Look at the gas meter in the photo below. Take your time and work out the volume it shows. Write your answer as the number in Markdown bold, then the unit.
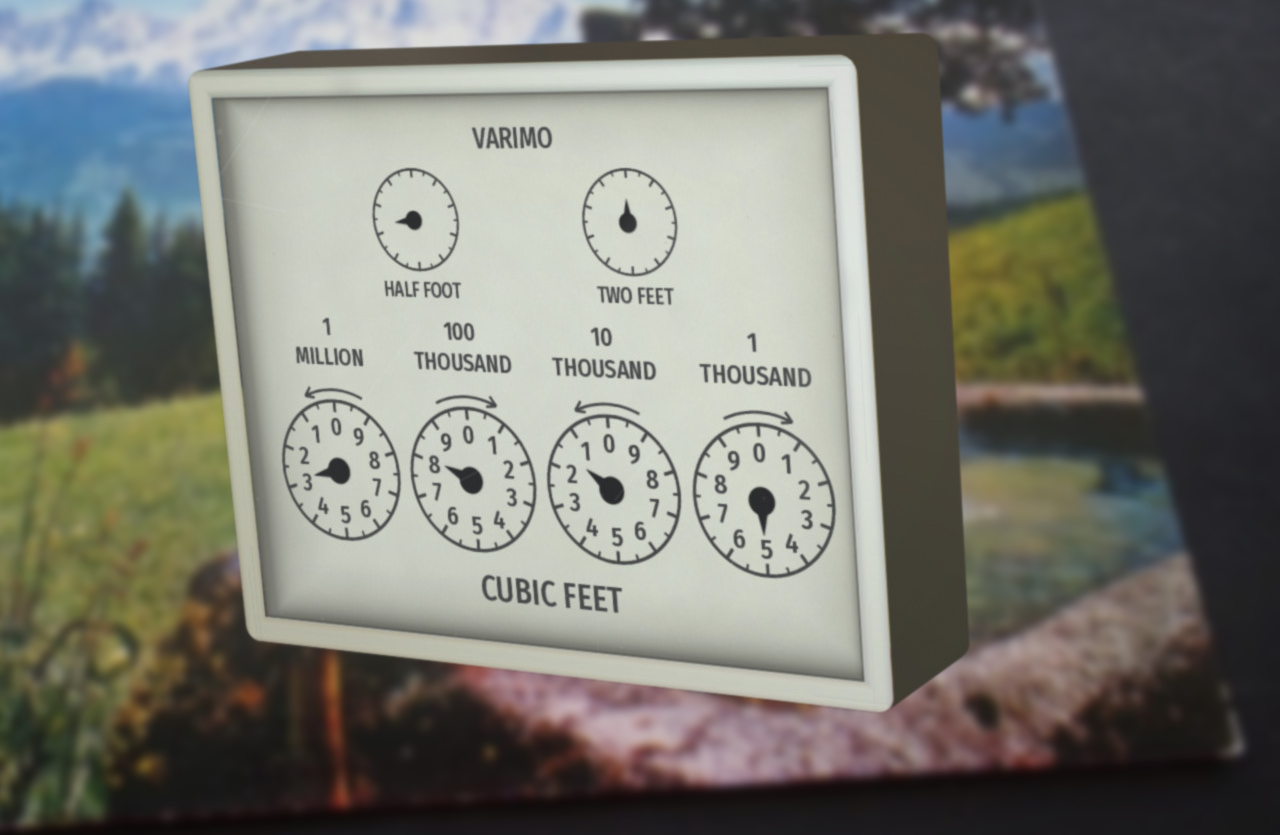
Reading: **281500** ft³
